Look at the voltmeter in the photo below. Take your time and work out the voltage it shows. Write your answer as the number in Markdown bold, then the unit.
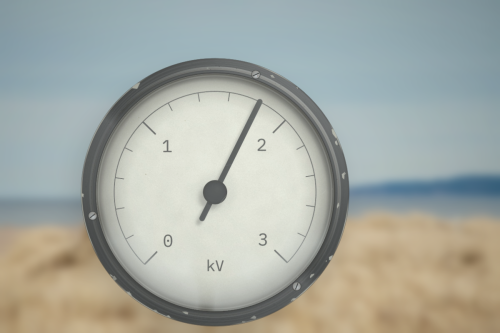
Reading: **1.8** kV
